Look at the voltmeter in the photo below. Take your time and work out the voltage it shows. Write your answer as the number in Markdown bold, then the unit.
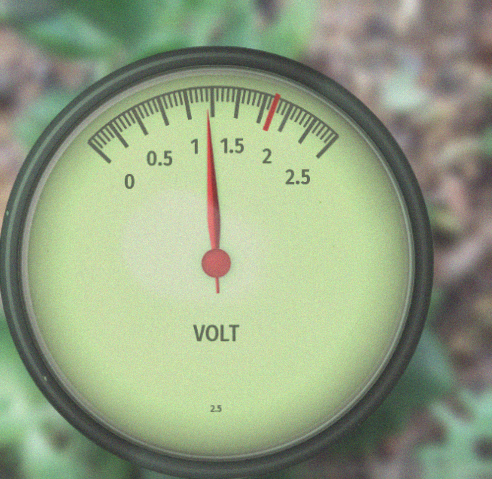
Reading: **1.2** V
